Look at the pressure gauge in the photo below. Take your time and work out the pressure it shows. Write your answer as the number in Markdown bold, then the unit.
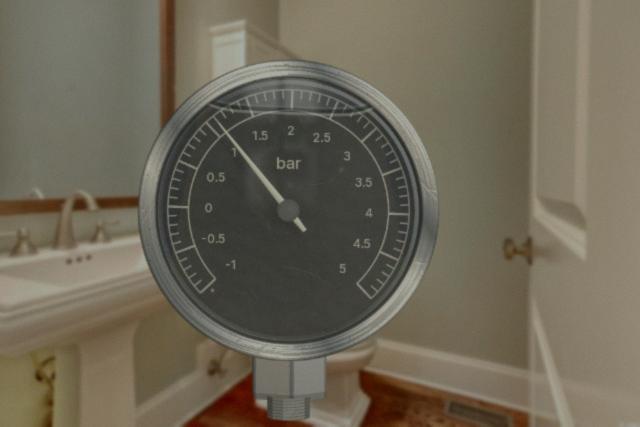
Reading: **1.1** bar
